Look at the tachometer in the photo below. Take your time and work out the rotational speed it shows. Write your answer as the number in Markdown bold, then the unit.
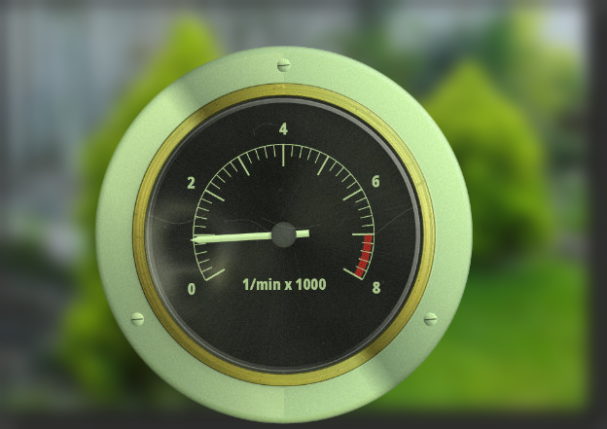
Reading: **900** rpm
